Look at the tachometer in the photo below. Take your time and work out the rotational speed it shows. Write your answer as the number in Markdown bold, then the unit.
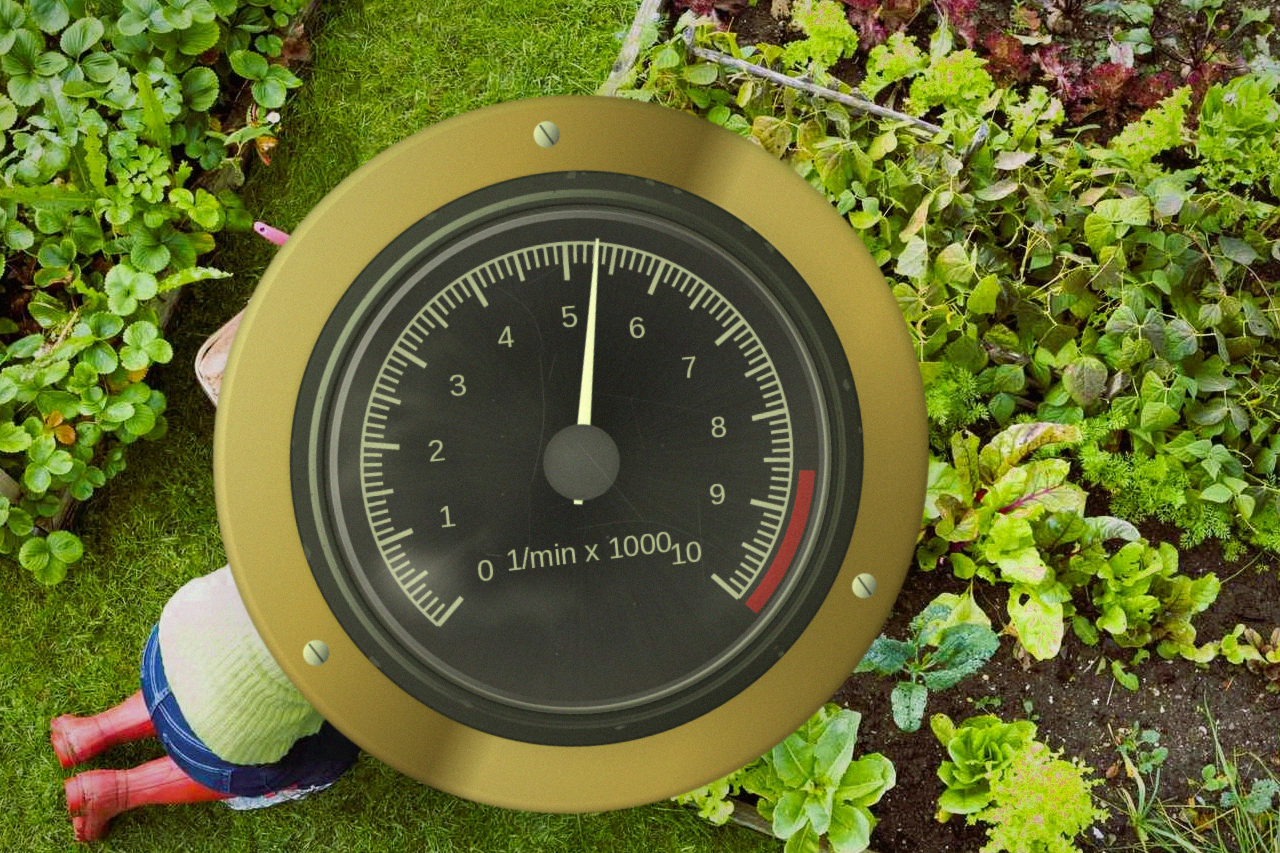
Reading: **5300** rpm
